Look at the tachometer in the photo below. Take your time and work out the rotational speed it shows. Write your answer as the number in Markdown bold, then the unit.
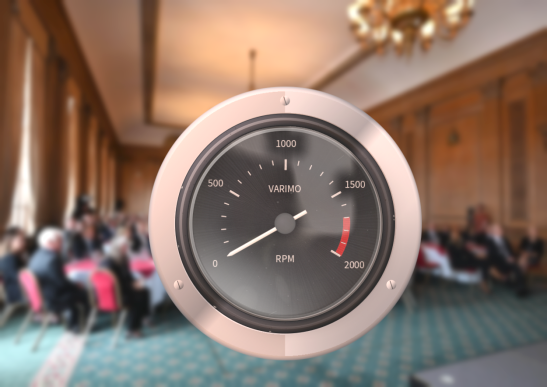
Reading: **0** rpm
